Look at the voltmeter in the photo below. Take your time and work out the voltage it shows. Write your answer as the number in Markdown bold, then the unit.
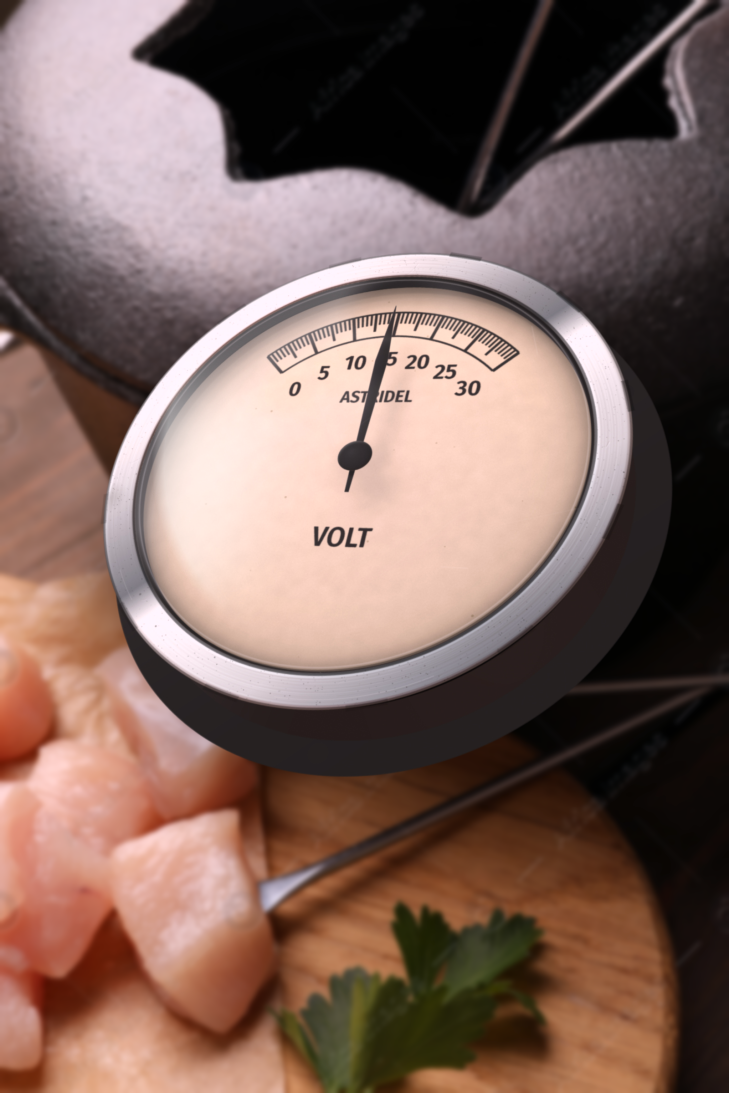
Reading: **15** V
